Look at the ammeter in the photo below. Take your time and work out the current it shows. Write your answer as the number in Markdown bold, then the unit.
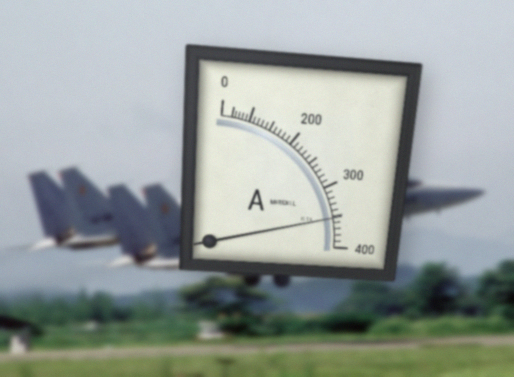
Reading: **350** A
